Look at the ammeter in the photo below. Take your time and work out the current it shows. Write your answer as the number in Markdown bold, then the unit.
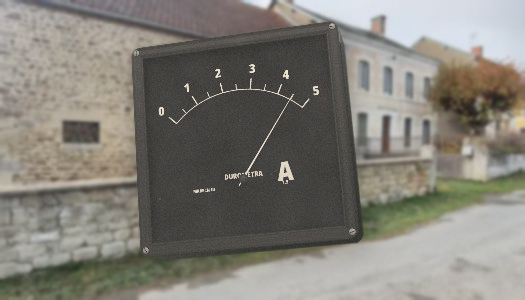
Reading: **4.5** A
